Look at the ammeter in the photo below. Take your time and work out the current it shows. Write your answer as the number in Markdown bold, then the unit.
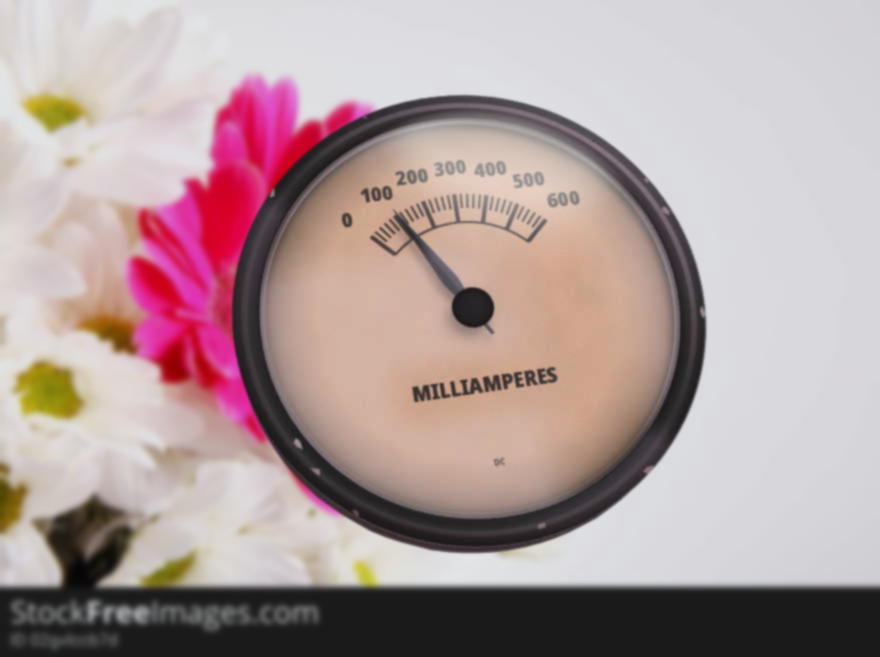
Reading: **100** mA
